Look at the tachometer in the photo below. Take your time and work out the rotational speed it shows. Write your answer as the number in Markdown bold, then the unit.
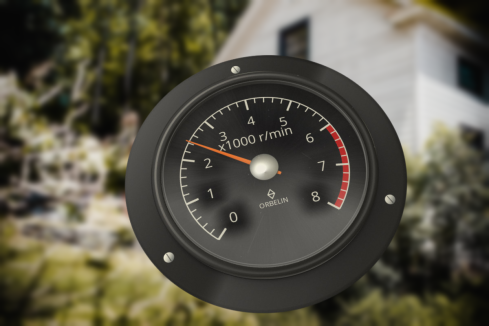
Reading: **2400** rpm
